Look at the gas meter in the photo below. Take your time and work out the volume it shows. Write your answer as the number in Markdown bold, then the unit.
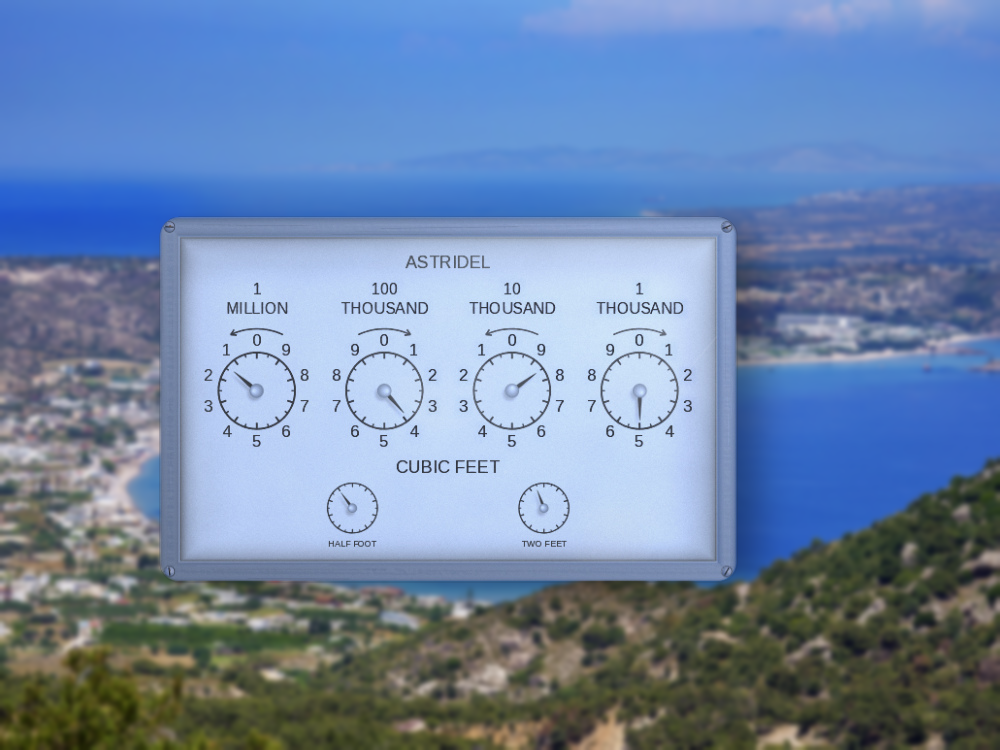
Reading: **138500** ft³
